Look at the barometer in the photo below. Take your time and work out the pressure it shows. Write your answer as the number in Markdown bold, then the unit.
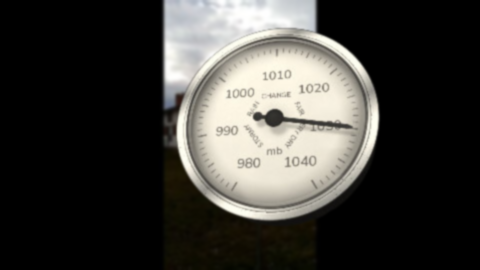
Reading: **1030** mbar
